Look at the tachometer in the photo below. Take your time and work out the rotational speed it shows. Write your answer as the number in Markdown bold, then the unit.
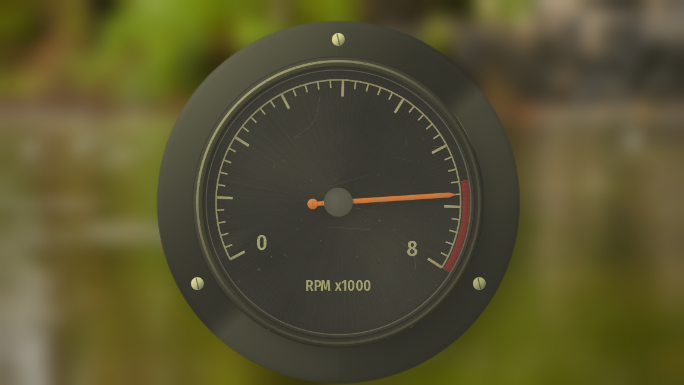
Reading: **6800** rpm
